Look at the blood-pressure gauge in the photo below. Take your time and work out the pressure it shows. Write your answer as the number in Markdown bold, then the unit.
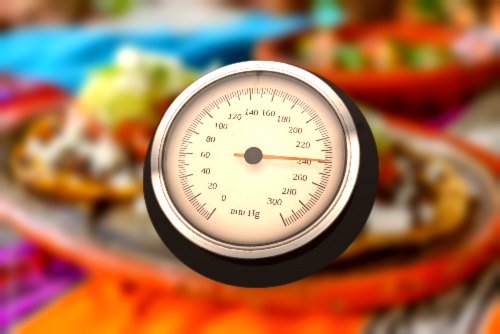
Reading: **240** mmHg
